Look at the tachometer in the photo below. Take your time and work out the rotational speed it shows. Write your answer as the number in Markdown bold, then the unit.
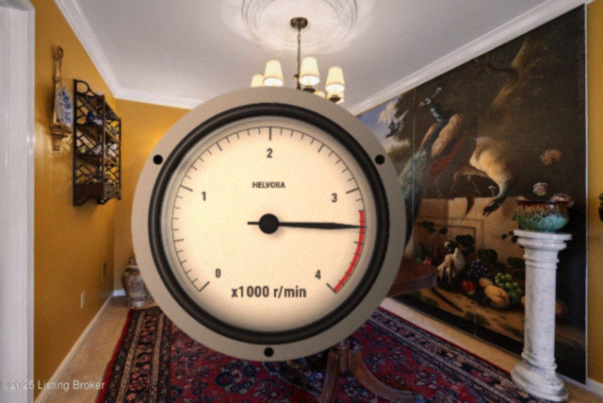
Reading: **3350** rpm
